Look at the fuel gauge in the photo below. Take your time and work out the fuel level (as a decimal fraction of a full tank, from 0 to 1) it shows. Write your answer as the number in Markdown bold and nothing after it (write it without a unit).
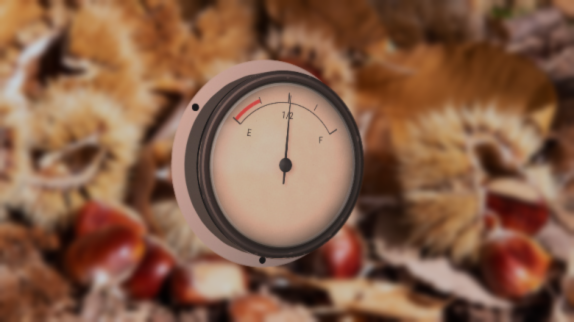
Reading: **0.5**
